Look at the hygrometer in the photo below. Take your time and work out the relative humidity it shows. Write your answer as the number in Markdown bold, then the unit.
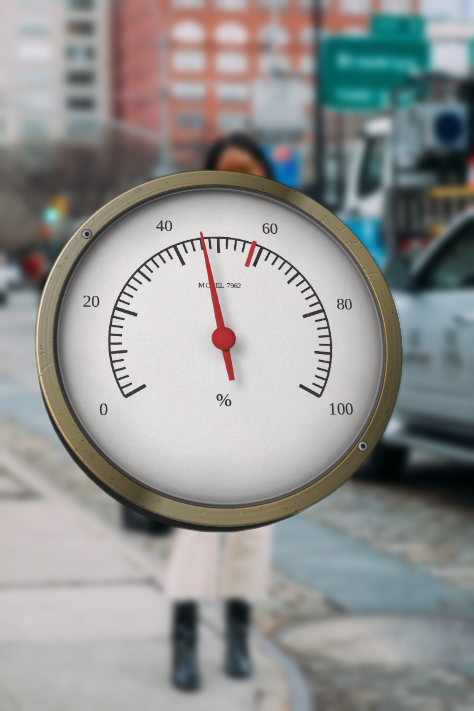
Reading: **46** %
